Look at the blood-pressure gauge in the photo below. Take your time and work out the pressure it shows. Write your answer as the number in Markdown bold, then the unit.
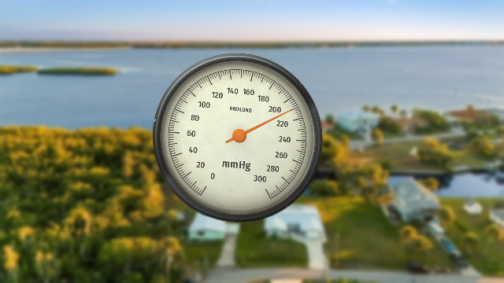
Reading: **210** mmHg
